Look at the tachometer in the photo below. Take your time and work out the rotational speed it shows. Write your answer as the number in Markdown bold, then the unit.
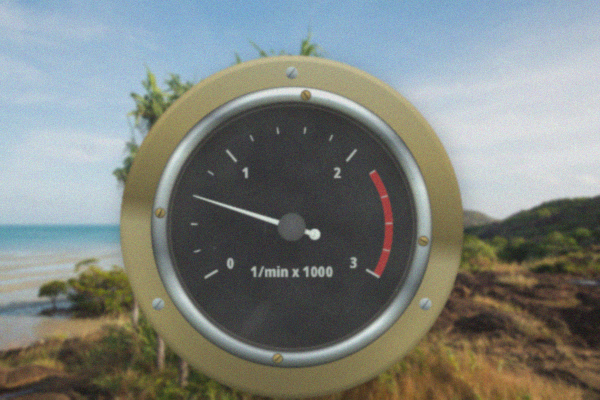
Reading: **600** rpm
